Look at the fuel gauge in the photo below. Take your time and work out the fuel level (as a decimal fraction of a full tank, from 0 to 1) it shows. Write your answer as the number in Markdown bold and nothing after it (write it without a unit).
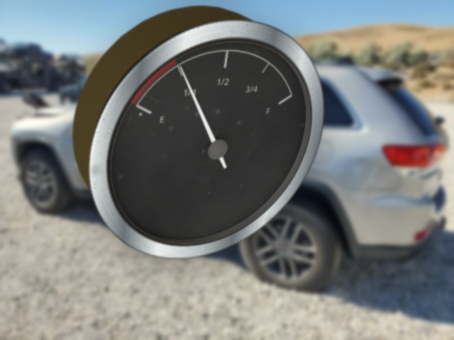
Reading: **0.25**
